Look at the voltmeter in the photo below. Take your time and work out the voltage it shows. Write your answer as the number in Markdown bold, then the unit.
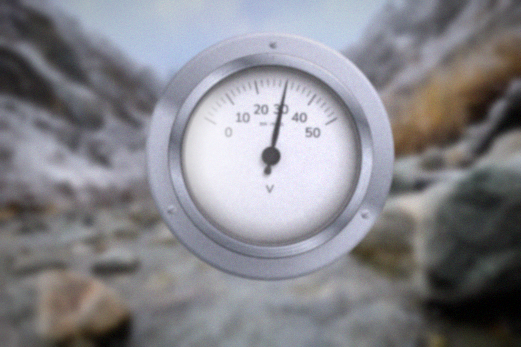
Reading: **30** V
